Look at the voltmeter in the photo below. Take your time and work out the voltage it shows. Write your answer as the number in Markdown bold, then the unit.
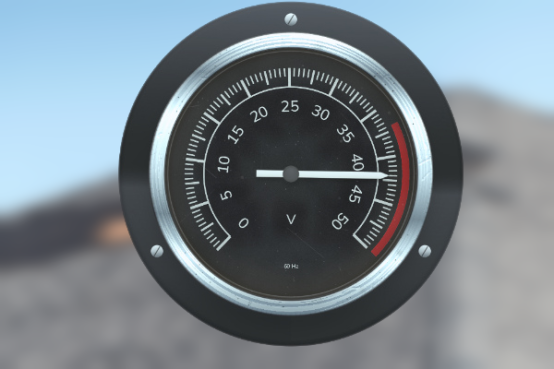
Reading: **42** V
